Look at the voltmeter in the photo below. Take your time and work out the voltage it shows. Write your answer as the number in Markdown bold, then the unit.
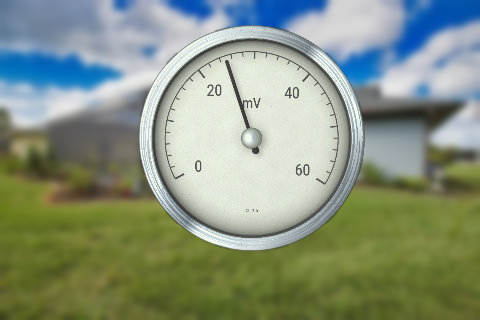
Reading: **25** mV
